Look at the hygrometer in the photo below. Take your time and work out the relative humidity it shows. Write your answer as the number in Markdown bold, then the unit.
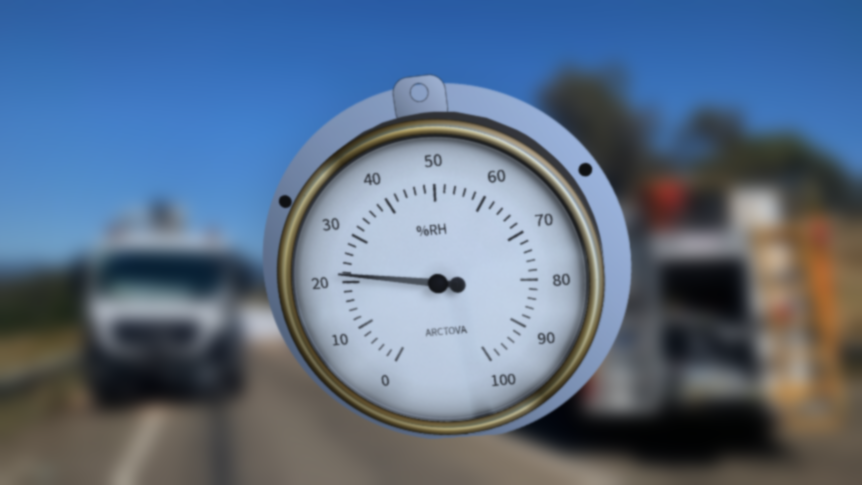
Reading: **22** %
